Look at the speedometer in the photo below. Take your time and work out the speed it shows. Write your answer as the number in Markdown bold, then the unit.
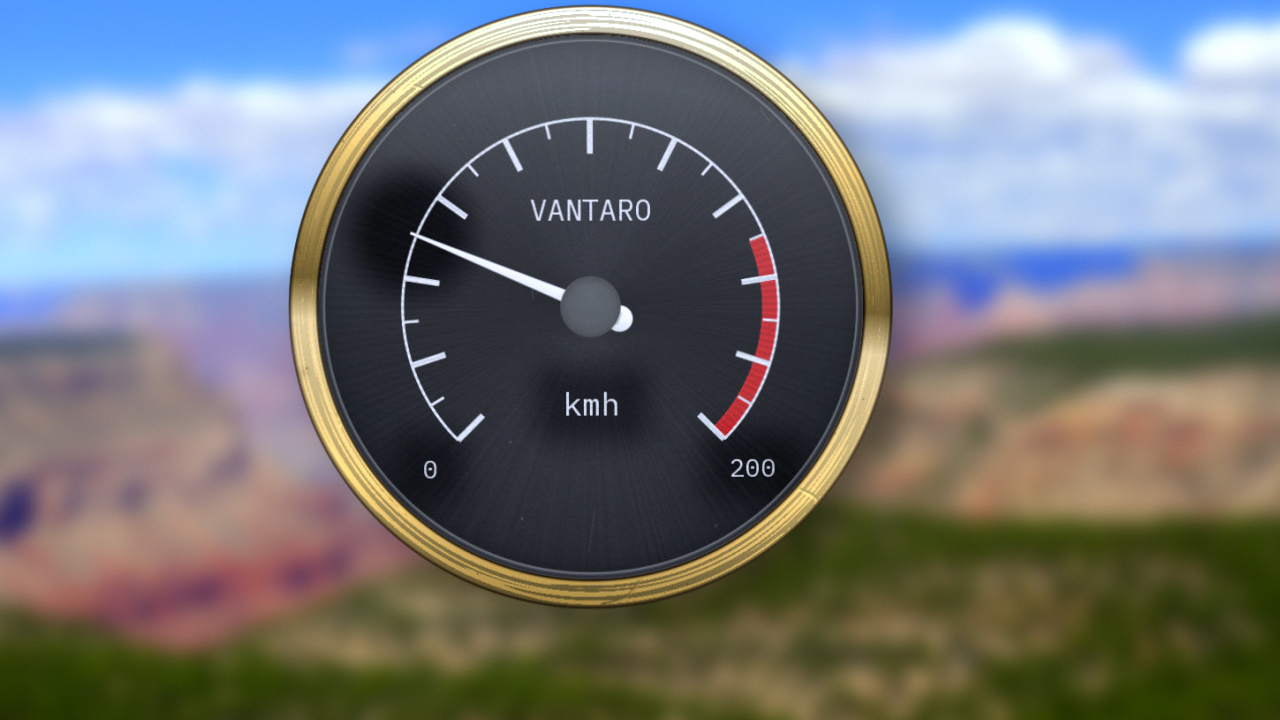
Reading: **50** km/h
